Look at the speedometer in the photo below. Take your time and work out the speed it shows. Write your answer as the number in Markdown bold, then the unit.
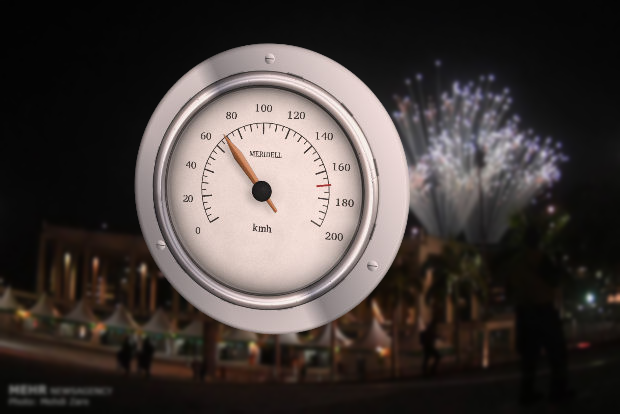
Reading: **70** km/h
